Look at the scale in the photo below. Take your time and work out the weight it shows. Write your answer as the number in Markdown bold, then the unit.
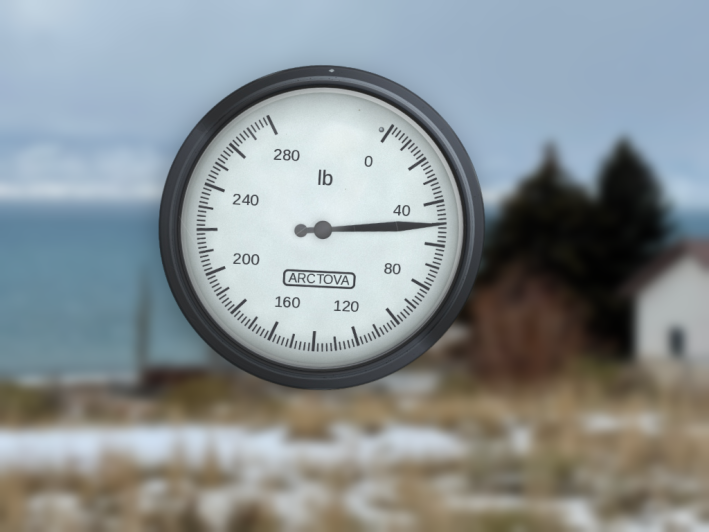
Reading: **50** lb
